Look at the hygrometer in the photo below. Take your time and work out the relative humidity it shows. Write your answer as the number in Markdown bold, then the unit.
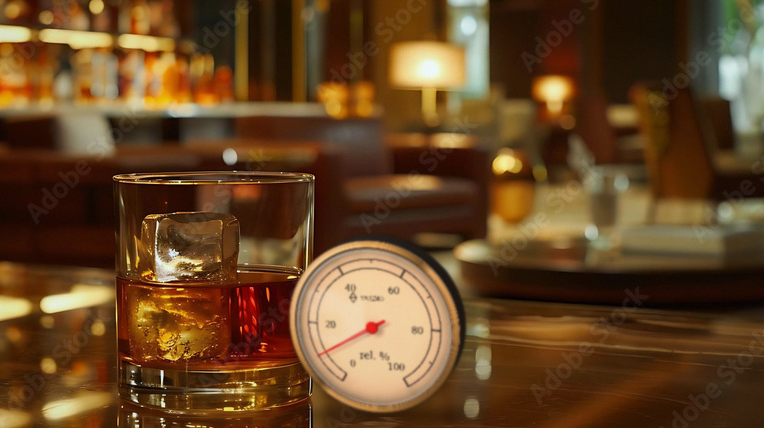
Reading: **10** %
